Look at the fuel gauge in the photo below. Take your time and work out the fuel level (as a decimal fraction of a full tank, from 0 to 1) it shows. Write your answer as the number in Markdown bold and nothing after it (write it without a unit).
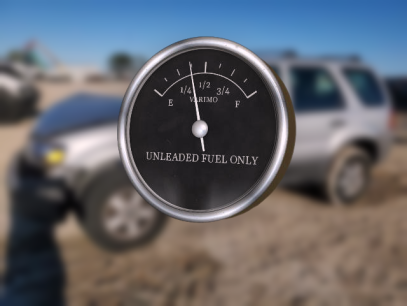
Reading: **0.375**
